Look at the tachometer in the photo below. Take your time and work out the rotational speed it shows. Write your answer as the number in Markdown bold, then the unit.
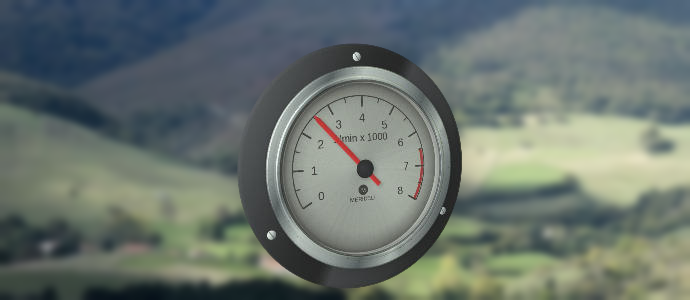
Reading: **2500** rpm
